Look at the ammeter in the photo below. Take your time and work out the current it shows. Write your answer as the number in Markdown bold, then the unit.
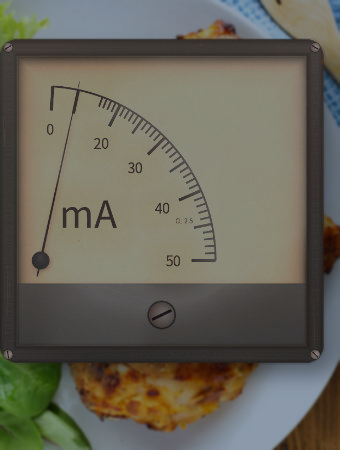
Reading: **10** mA
